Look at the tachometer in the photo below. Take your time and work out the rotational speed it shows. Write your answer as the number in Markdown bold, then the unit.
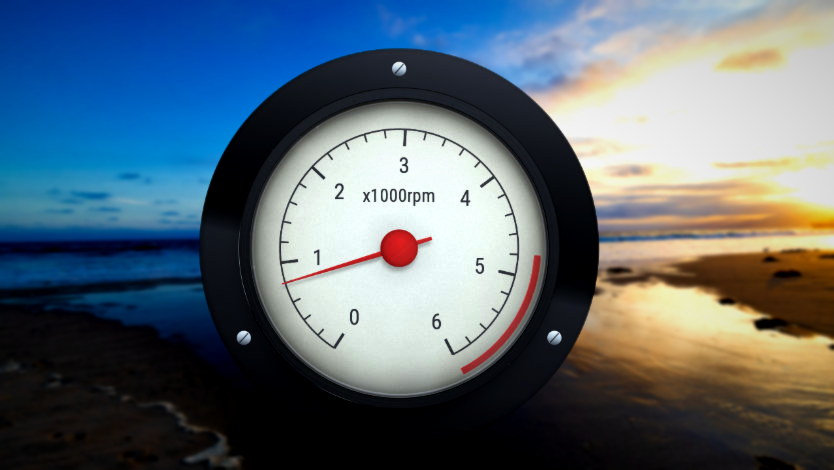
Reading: **800** rpm
